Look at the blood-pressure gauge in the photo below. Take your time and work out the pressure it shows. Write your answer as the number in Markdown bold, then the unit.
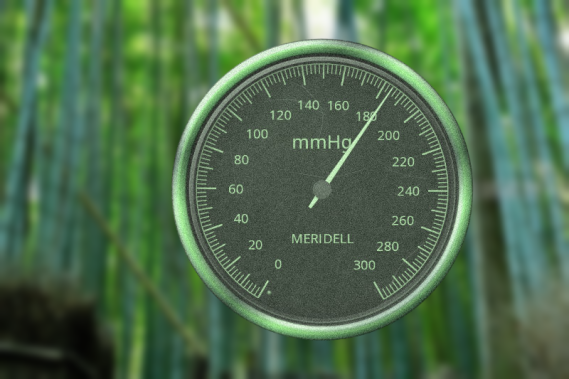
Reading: **184** mmHg
